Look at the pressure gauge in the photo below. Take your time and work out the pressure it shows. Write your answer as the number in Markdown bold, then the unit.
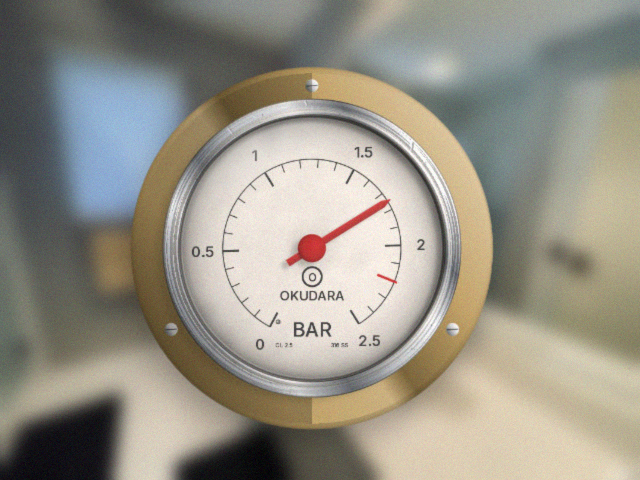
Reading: **1.75** bar
